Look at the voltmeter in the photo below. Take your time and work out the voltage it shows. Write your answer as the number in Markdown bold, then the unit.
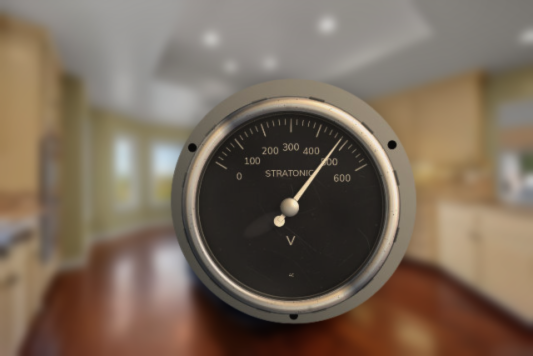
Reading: **480** V
